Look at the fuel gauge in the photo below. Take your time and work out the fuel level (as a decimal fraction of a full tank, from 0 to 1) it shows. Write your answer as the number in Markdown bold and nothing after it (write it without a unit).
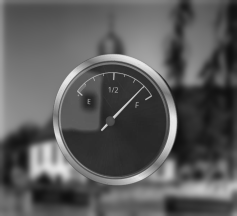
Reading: **0.875**
